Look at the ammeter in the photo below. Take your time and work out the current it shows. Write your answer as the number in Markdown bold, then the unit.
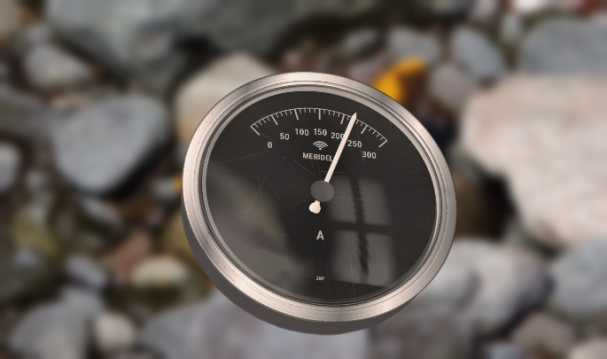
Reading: **220** A
